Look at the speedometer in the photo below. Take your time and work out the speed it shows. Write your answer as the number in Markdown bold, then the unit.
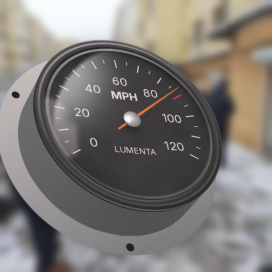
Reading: **87.5** mph
